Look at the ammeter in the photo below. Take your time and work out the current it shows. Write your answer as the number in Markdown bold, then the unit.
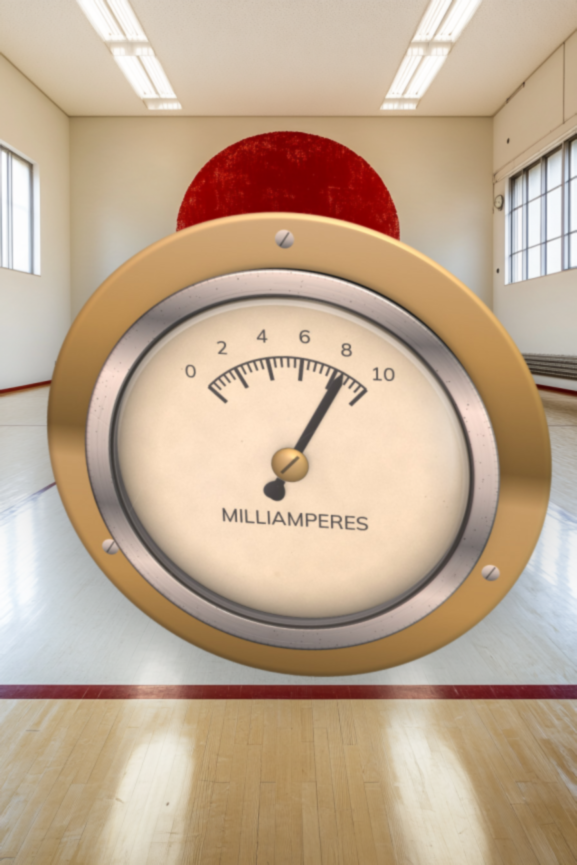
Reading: **8.4** mA
